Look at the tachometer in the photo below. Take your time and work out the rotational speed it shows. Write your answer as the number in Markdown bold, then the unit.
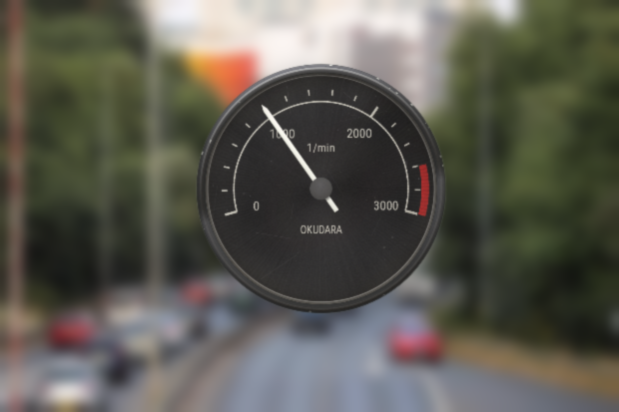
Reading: **1000** rpm
